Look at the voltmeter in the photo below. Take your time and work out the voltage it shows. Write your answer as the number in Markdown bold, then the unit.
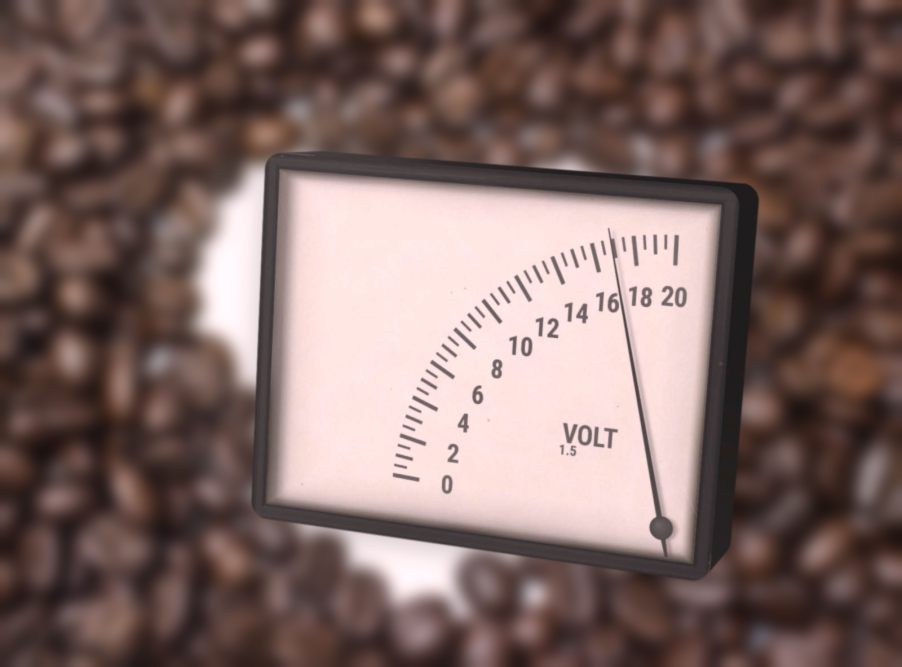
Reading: **17** V
